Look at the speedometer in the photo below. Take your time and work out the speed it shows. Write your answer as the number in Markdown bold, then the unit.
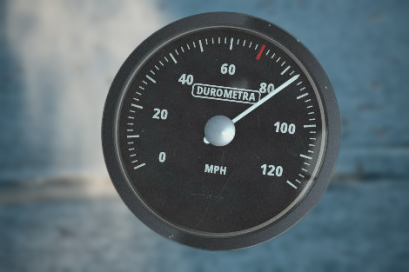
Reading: **84** mph
